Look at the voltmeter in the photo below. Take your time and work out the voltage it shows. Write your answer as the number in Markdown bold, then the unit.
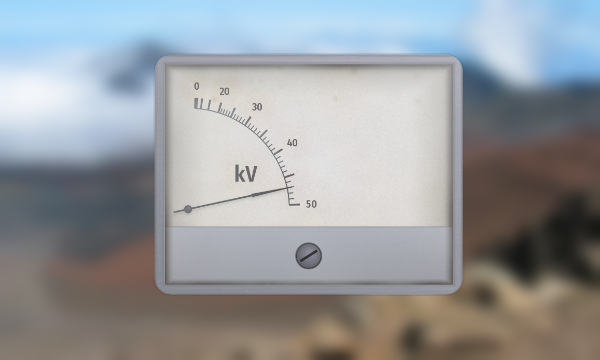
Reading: **47** kV
